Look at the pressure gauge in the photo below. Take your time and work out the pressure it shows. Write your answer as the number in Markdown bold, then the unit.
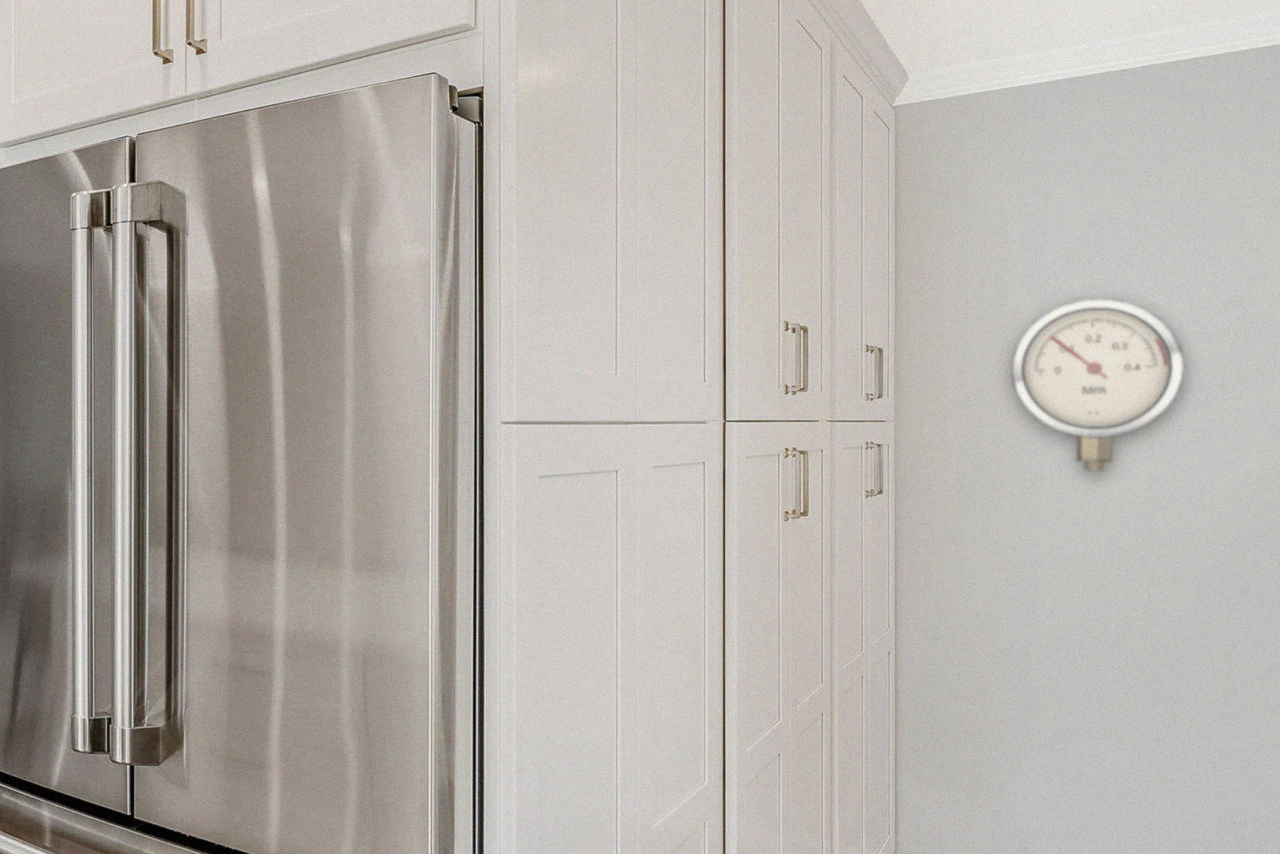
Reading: **0.1** MPa
